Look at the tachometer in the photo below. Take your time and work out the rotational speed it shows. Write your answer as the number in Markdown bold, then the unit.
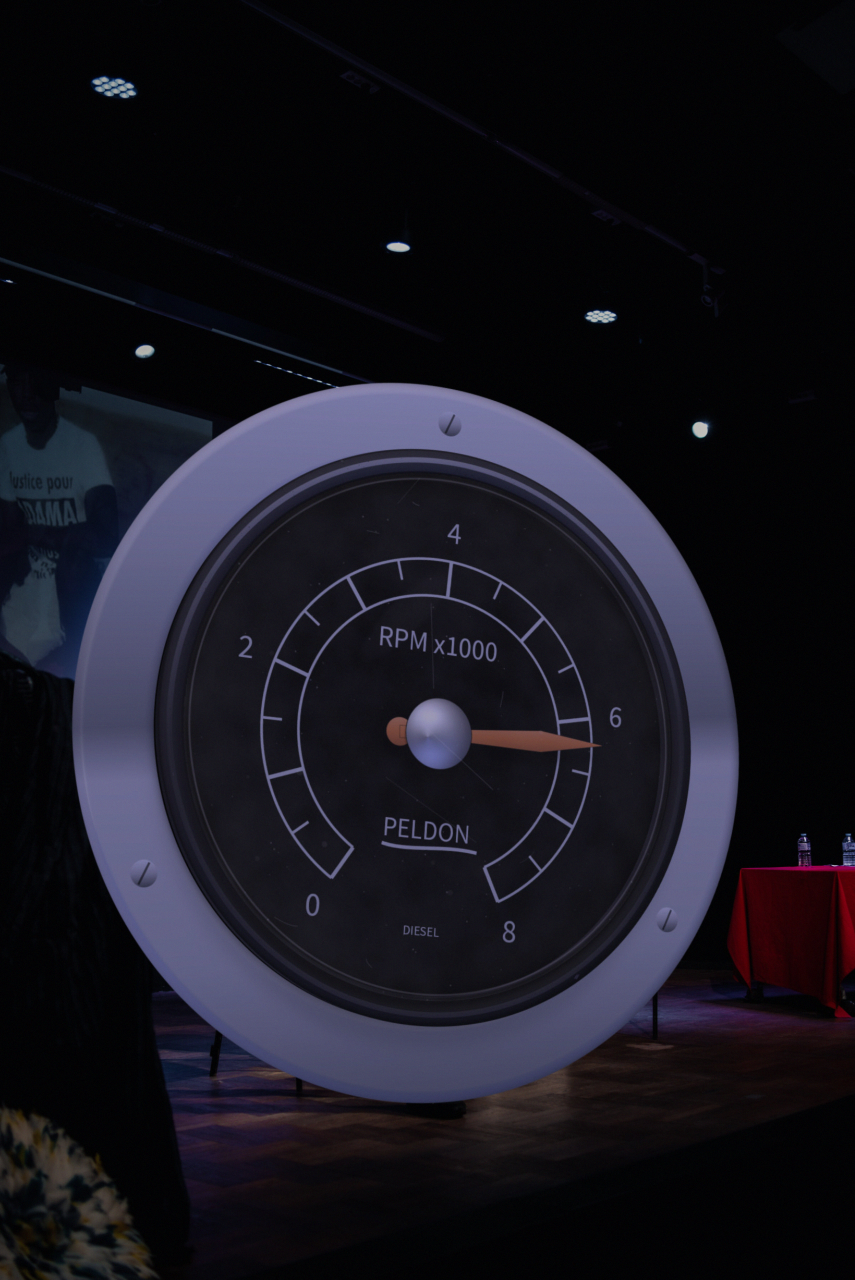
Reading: **6250** rpm
